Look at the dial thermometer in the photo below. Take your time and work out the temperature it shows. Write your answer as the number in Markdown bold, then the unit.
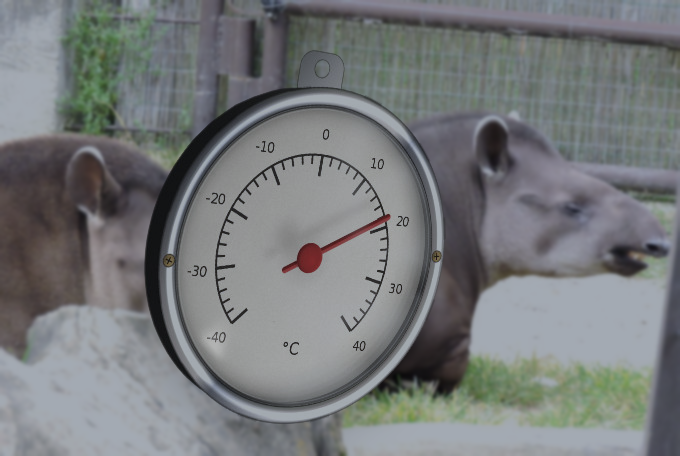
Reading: **18** °C
